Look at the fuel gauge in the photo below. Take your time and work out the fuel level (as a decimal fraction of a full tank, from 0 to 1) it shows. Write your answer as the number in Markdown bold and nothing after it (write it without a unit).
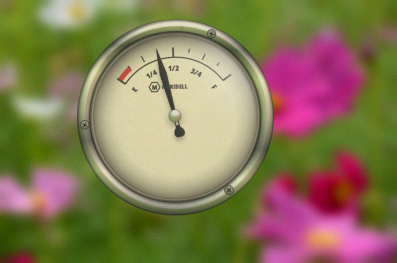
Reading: **0.375**
